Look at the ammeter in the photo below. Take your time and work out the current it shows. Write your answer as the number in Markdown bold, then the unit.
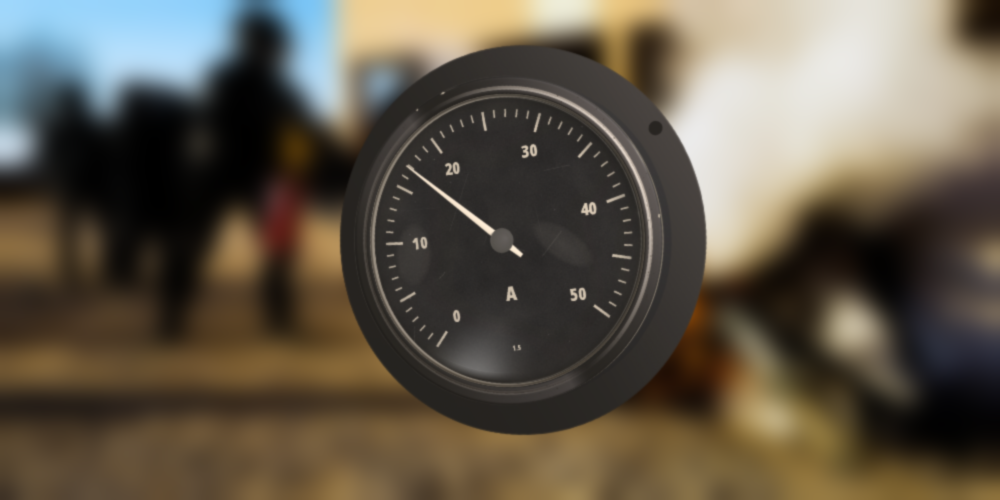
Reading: **17** A
